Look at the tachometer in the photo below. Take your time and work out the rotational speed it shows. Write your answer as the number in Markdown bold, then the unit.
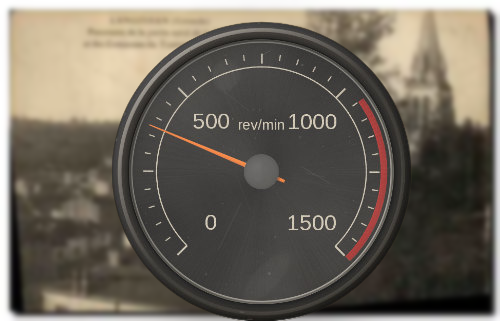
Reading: **375** rpm
